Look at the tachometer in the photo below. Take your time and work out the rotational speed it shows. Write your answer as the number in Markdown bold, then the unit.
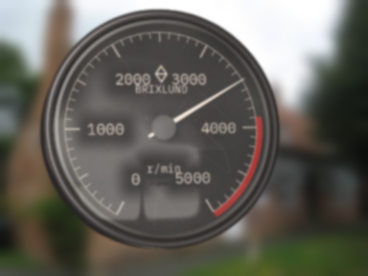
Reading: **3500** rpm
